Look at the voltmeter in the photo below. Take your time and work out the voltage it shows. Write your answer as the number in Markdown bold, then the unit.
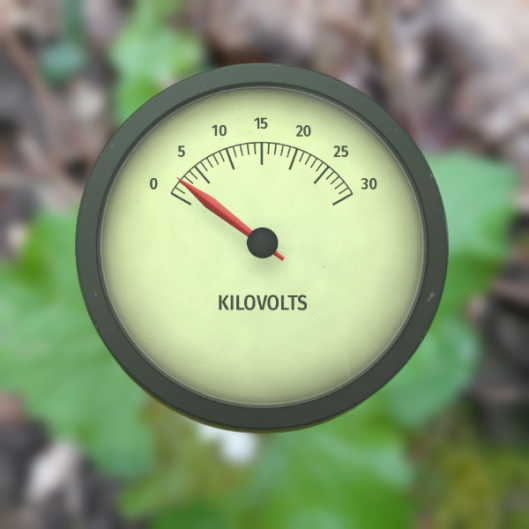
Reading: **2** kV
